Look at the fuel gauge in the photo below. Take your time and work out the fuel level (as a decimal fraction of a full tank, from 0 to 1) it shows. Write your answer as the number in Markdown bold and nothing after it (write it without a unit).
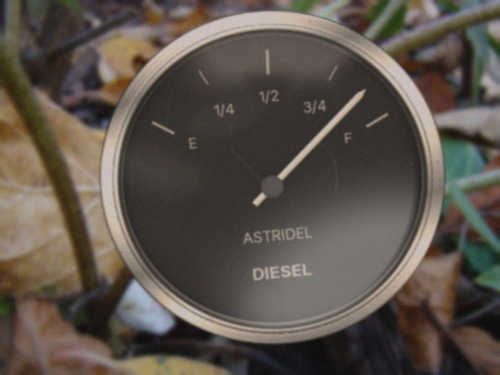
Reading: **0.875**
